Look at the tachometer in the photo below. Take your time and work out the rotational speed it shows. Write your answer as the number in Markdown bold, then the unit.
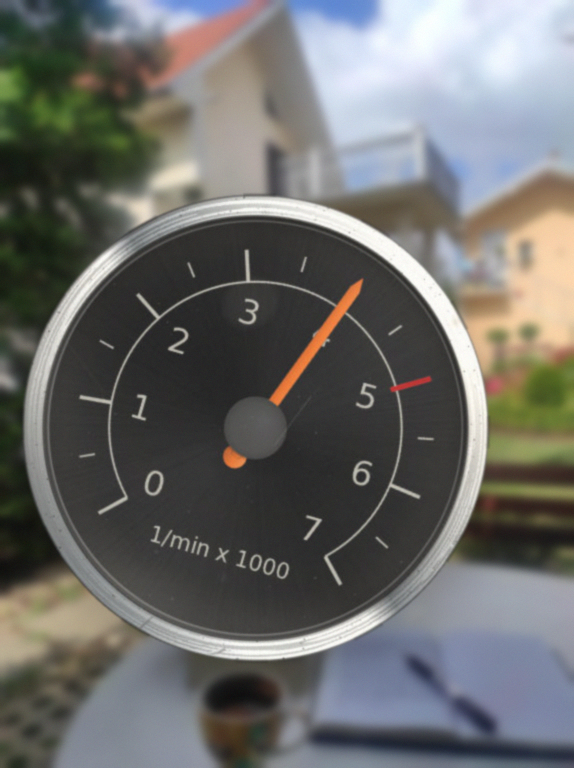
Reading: **4000** rpm
